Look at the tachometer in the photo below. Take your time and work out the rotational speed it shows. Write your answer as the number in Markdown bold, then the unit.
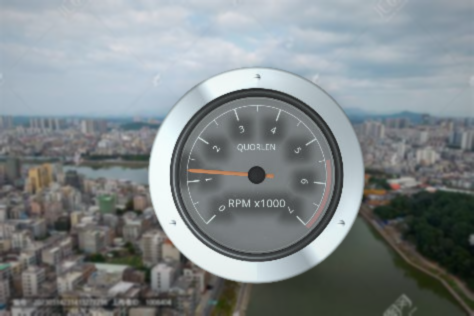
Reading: **1250** rpm
